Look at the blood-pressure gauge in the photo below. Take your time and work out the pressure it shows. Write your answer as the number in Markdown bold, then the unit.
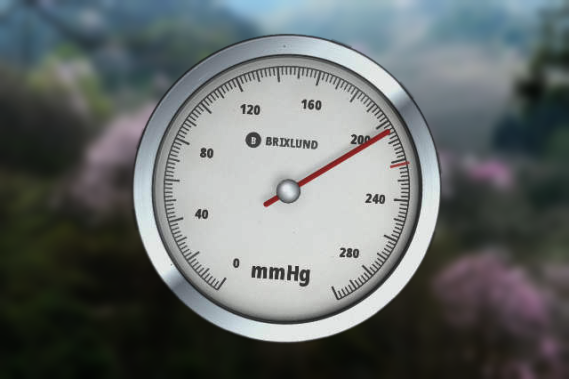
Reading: **204** mmHg
